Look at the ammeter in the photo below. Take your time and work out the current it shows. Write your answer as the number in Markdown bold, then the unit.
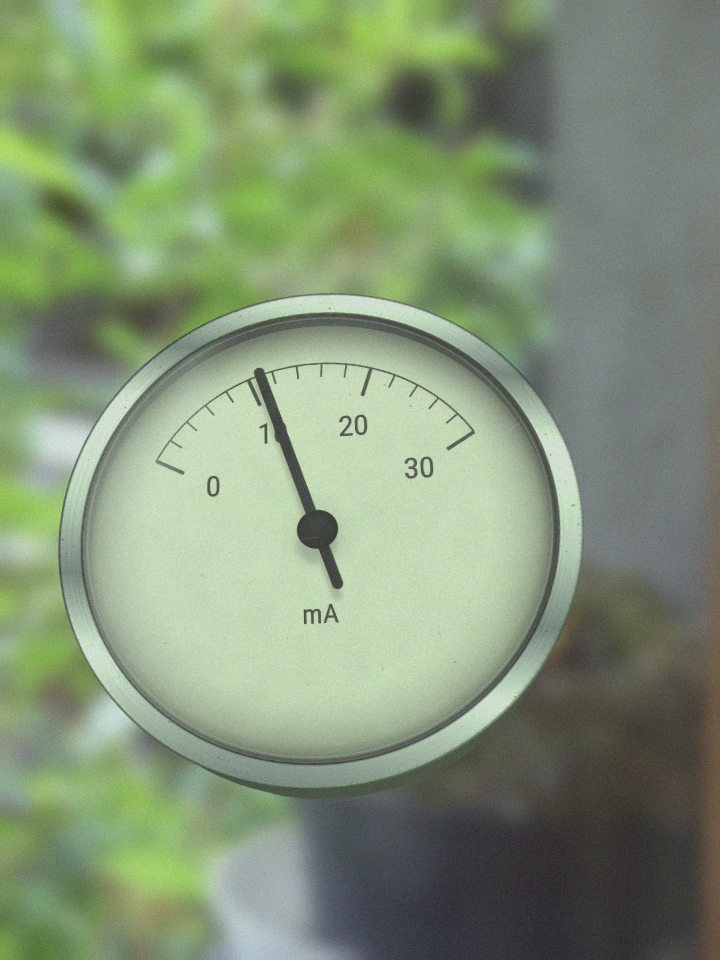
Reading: **11** mA
